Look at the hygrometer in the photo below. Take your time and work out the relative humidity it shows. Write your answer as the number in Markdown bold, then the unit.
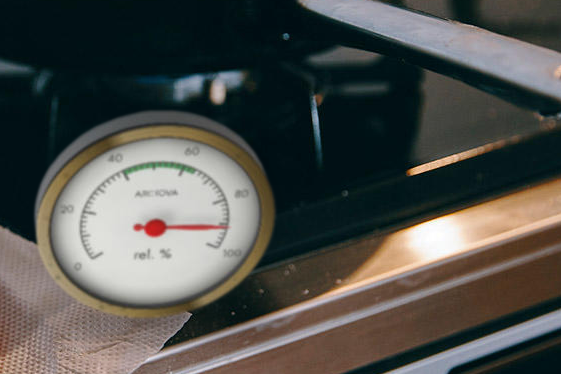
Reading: **90** %
